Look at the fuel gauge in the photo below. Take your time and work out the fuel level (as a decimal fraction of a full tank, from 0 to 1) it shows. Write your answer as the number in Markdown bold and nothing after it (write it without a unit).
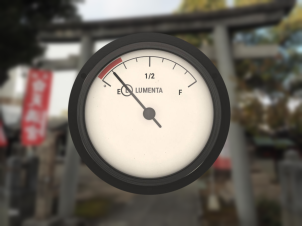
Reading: **0.125**
